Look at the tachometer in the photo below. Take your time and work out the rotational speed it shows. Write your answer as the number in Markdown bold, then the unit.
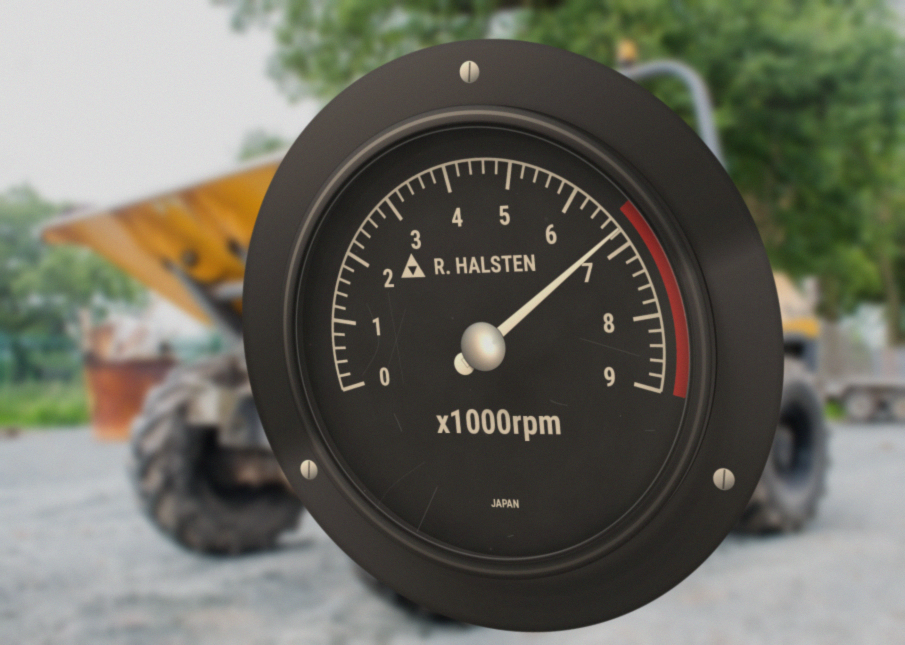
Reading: **6800** rpm
